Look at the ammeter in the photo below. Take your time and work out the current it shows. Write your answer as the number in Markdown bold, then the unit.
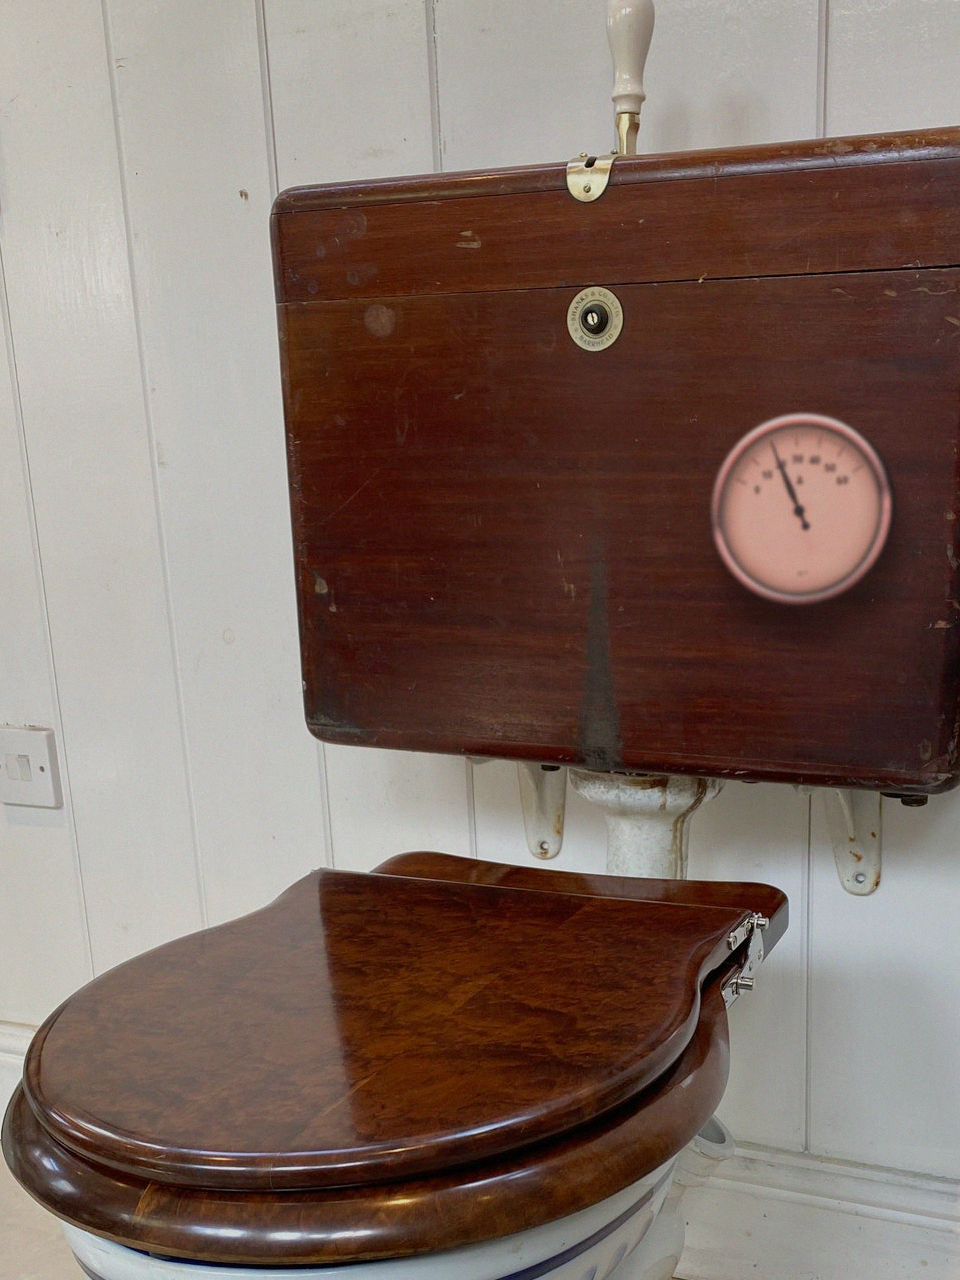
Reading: **20** A
